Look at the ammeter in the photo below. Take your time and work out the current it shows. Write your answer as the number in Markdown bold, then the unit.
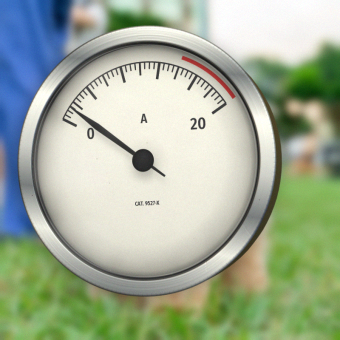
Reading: **1.5** A
